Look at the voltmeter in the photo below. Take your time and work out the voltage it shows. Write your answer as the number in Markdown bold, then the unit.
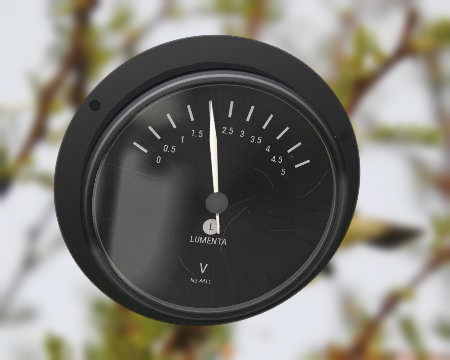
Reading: **2** V
